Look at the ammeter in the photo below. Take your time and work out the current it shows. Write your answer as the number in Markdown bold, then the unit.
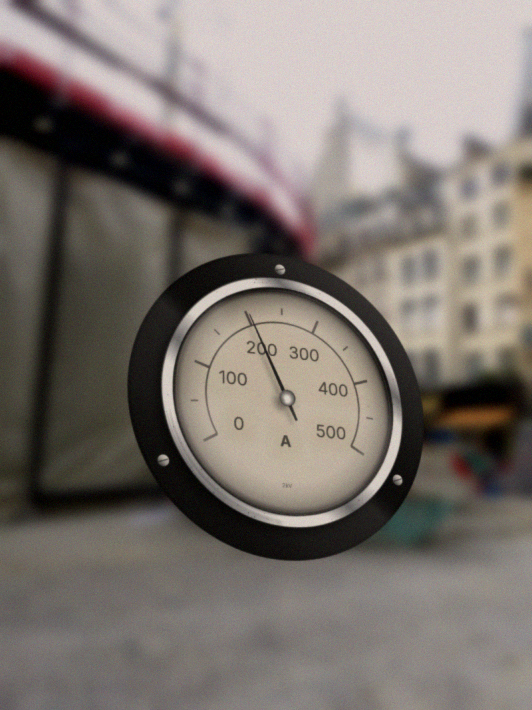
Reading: **200** A
